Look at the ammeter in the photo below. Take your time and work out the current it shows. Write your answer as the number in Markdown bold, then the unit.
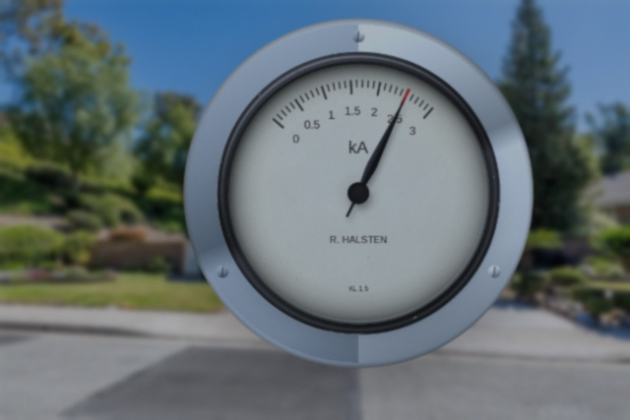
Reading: **2.5** kA
